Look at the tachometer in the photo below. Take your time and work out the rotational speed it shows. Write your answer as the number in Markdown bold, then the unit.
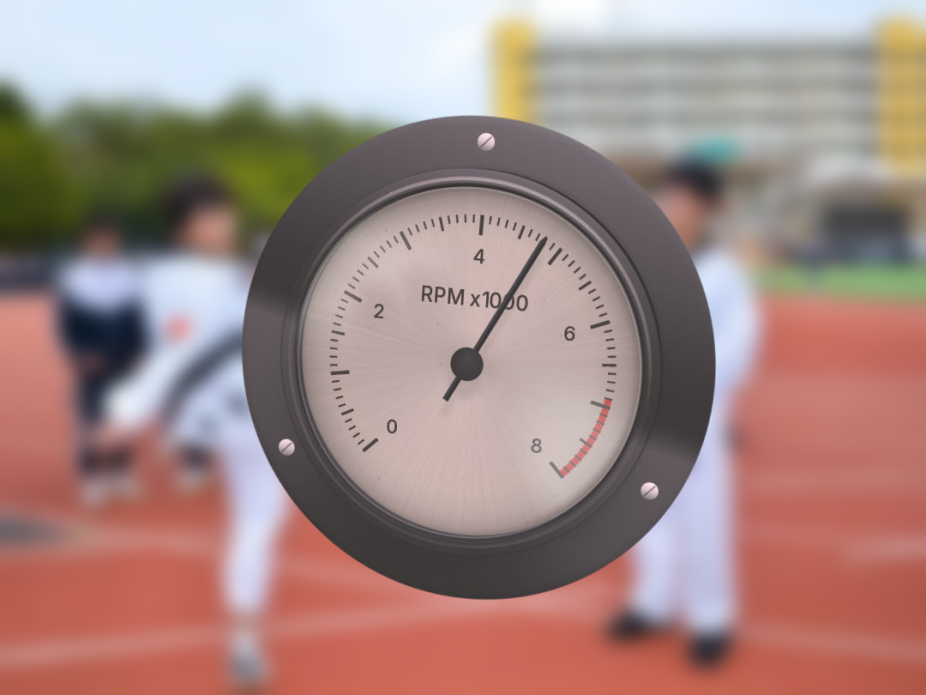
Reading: **4800** rpm
